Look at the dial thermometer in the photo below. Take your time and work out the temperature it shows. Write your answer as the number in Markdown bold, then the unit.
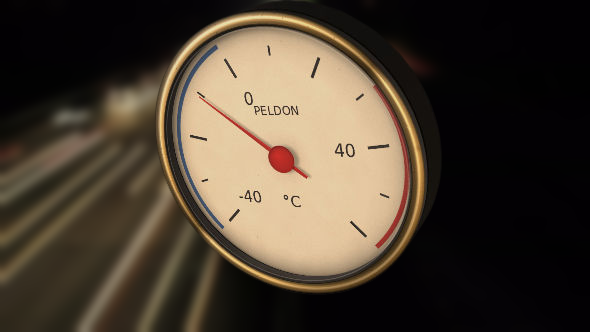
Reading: **-10** °C
